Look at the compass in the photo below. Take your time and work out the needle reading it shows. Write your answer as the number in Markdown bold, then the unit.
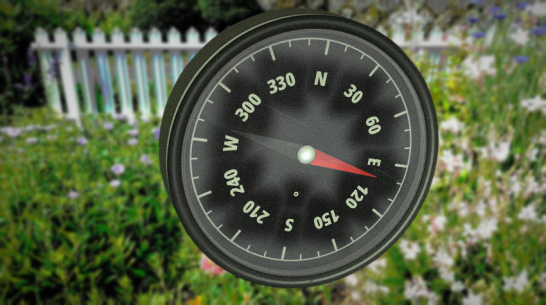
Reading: **100** °
